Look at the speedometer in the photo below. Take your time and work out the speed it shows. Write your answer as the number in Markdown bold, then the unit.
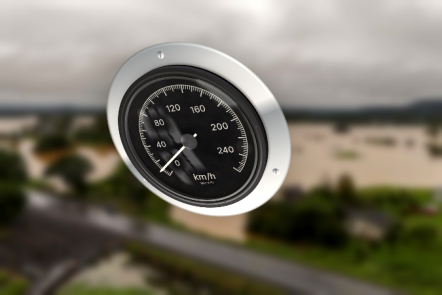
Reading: **10** km/h
